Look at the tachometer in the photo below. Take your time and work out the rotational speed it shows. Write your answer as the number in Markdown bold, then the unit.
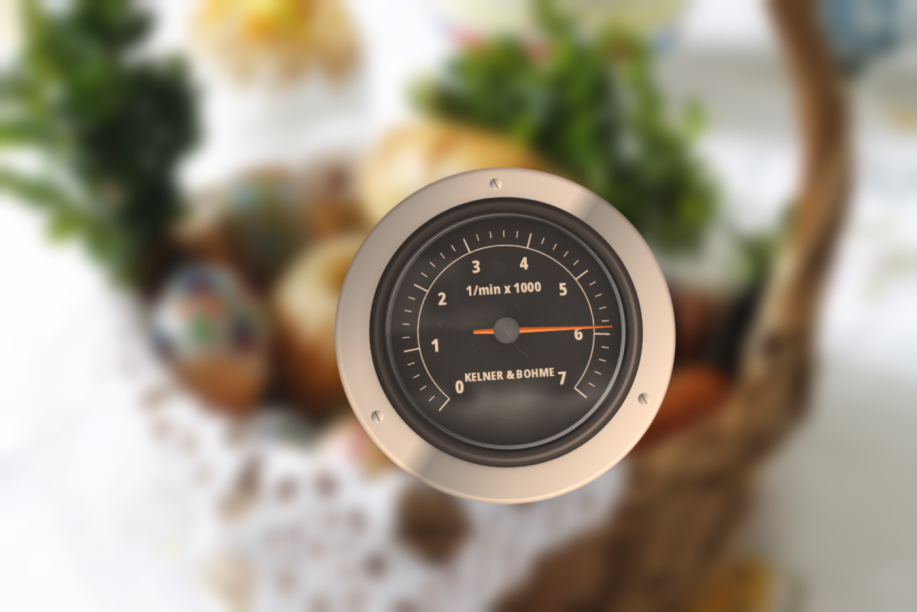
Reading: **5900** rpm
